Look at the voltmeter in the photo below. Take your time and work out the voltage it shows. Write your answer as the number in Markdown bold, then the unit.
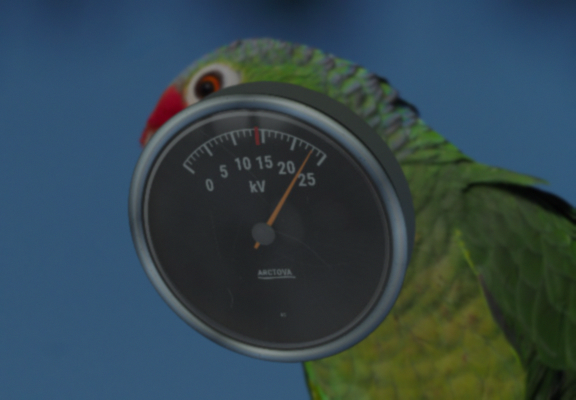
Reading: **23** kV
